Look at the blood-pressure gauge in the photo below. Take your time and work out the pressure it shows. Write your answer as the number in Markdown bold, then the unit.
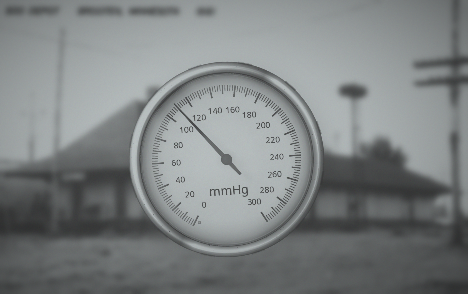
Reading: **110** mmHg
